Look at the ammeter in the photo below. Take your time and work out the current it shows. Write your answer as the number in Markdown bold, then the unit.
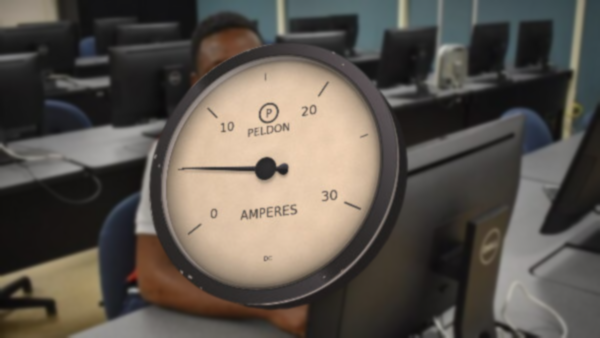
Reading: **5** A
